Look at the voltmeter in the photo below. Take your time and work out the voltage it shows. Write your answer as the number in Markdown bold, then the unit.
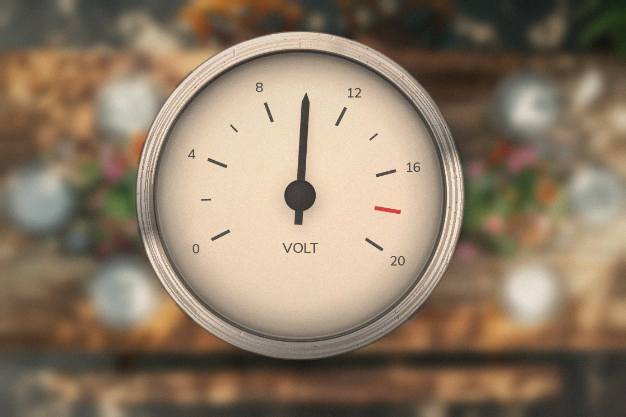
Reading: **10** V
